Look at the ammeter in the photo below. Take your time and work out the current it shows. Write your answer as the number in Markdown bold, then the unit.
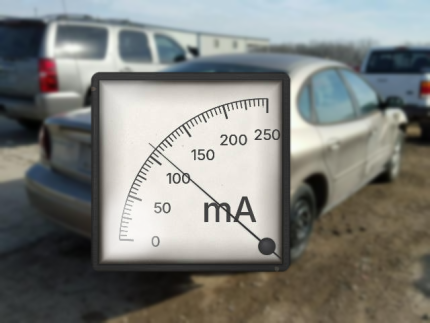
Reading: **110** mA
